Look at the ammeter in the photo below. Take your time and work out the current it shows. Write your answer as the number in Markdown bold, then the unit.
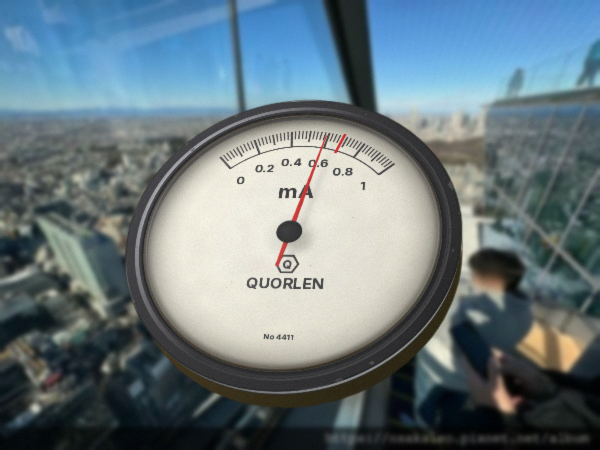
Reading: **0.6** mA
